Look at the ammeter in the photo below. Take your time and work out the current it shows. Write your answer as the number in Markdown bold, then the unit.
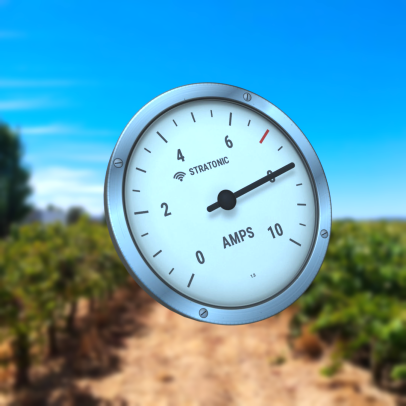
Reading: **8** A
